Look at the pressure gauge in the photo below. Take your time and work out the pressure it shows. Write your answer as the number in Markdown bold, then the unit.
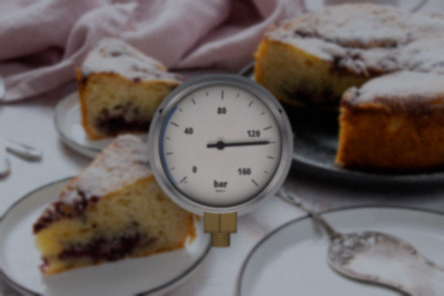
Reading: **130** bar
